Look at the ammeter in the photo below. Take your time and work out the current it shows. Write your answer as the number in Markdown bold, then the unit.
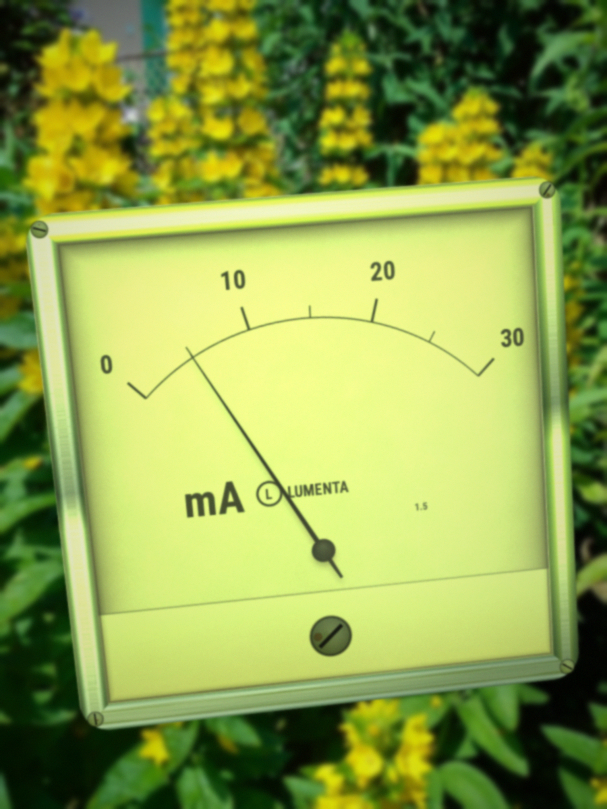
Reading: **5** mA
